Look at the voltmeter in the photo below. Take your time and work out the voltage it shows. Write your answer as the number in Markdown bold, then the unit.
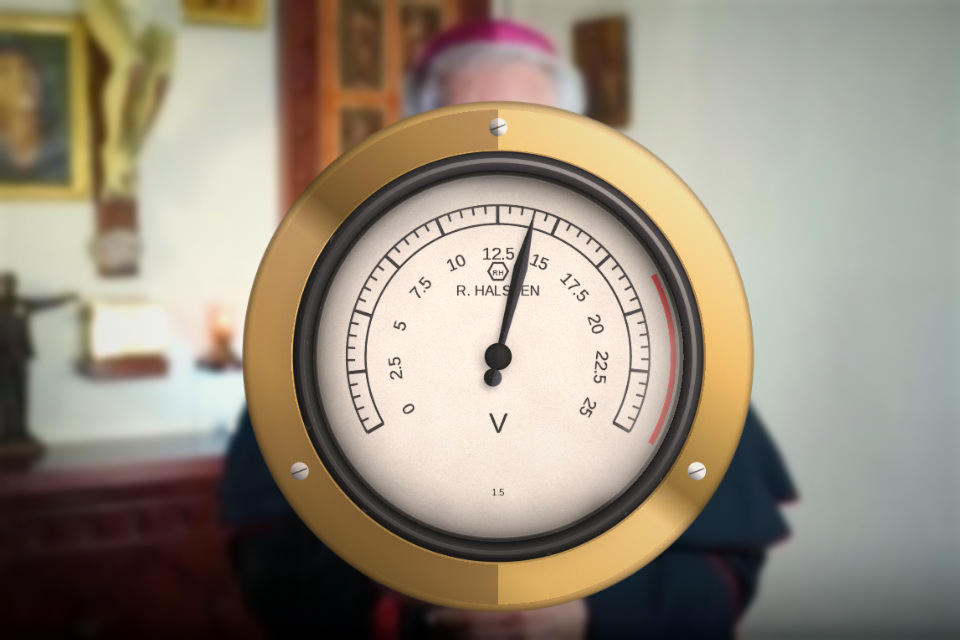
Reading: **14** V
